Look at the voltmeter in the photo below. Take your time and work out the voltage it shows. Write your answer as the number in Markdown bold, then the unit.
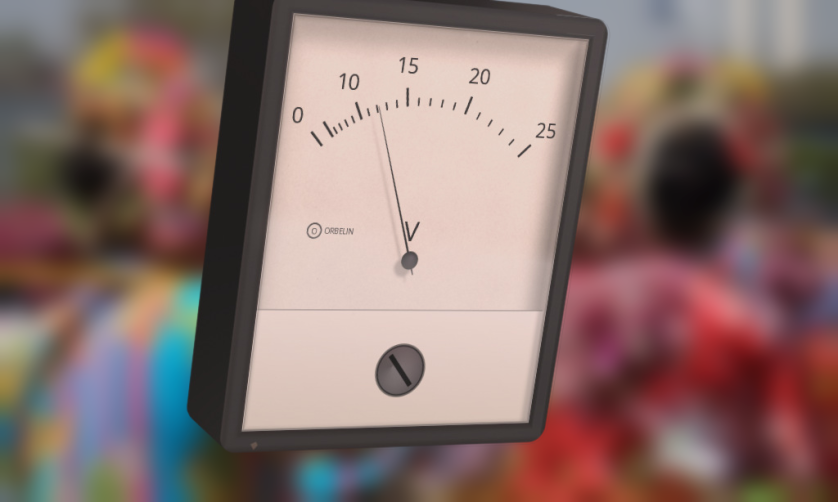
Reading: **12** V
